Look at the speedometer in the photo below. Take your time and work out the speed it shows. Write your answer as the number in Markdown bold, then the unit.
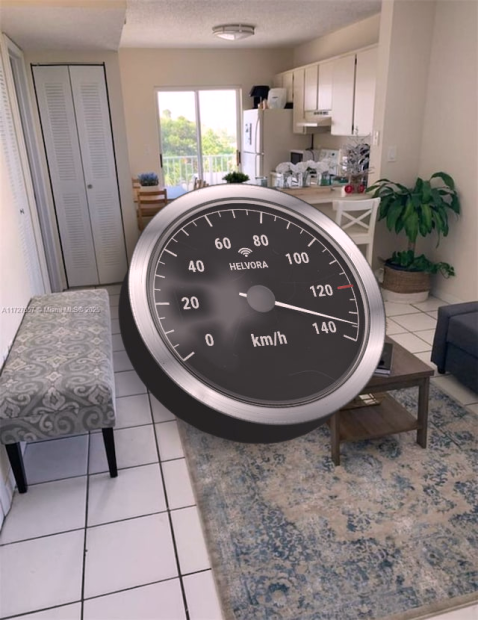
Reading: **135** km/h
